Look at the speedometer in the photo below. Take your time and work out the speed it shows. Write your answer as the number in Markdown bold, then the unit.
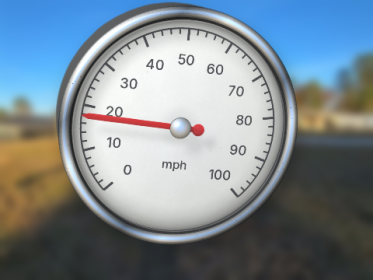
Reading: **18** mph
